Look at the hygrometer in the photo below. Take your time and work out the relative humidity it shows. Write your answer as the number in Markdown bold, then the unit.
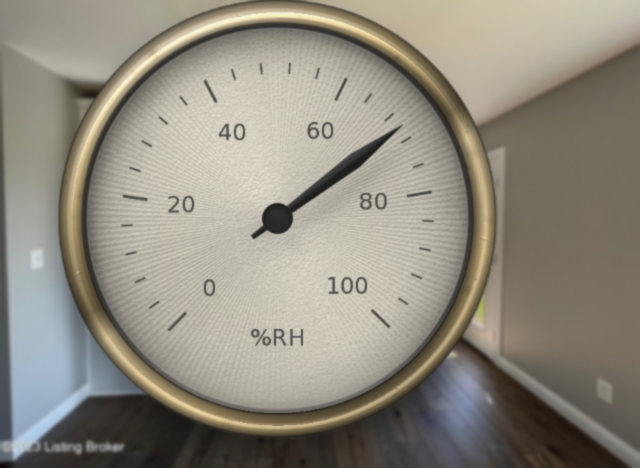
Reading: **70** %
